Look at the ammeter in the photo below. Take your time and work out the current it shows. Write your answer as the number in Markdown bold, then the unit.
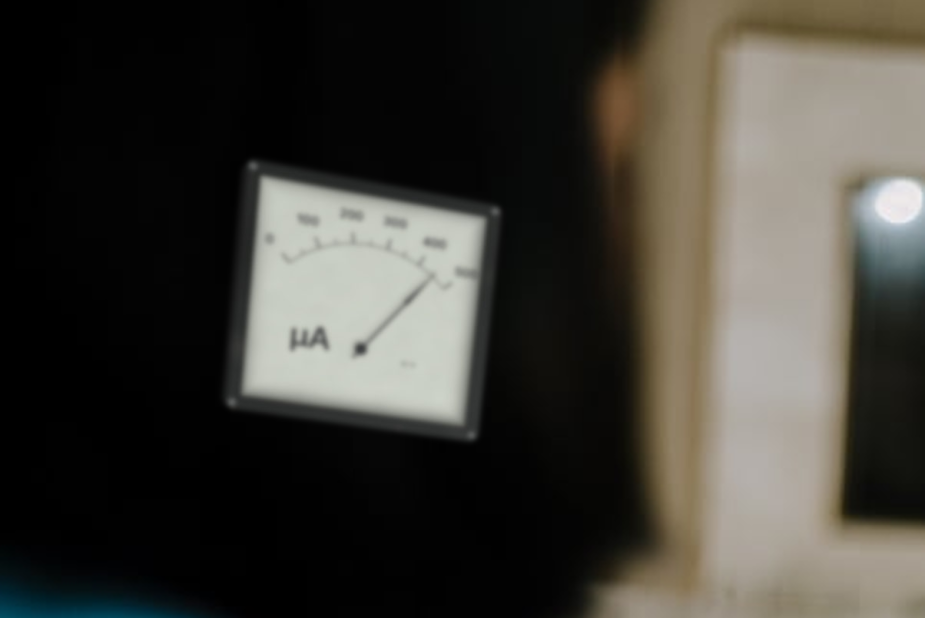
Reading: **450** µA
